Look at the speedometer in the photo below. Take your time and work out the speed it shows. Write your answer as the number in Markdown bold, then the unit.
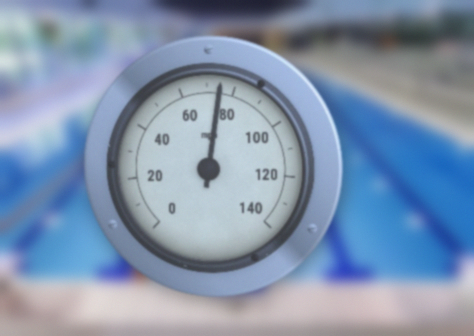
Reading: **75** mph
